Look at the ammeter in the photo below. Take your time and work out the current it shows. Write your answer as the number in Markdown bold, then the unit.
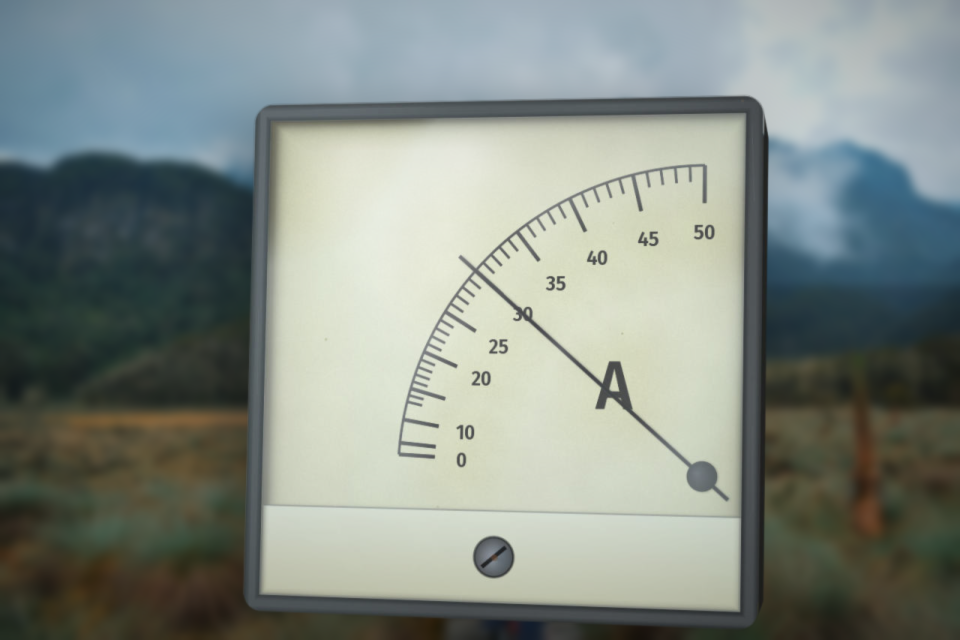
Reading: **30** A
